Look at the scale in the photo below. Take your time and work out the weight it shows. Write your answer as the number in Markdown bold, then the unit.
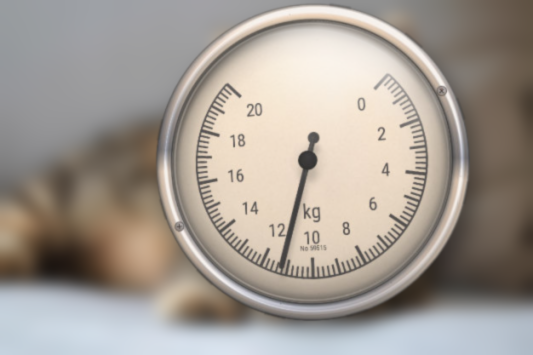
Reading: **11.2** kg
